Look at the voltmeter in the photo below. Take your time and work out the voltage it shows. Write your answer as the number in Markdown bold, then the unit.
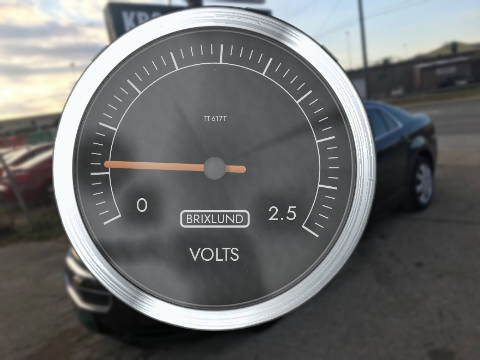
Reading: **0.3** V
